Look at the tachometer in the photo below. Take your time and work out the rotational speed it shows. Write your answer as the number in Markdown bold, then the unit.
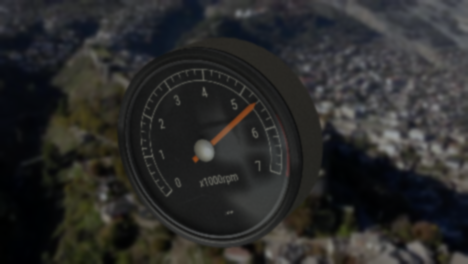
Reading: **5400** rpm
